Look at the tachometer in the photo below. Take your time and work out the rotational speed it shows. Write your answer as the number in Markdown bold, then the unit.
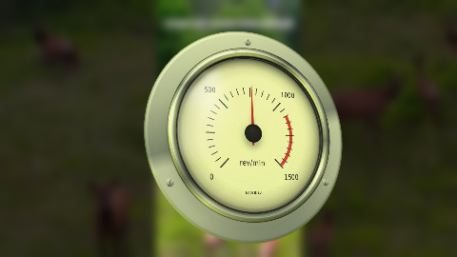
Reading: **750** rpm
